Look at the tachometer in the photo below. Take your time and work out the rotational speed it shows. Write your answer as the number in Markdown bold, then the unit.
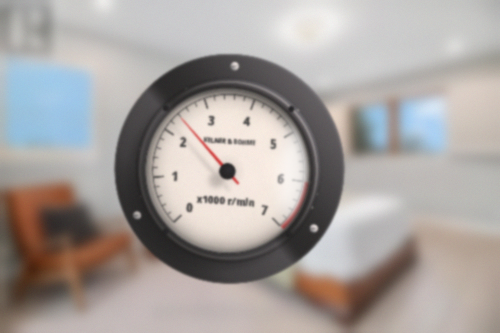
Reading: **2400** rpm
